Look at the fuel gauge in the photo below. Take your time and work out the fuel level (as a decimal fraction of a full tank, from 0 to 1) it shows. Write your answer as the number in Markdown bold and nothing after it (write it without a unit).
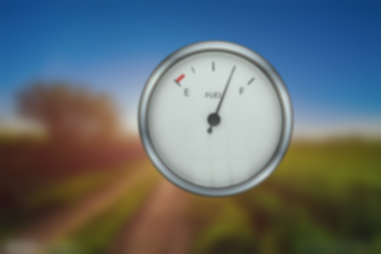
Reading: **0.75**
